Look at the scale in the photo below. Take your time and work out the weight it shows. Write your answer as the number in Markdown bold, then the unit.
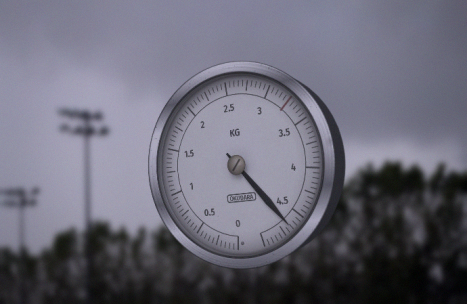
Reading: **4.65** kg
